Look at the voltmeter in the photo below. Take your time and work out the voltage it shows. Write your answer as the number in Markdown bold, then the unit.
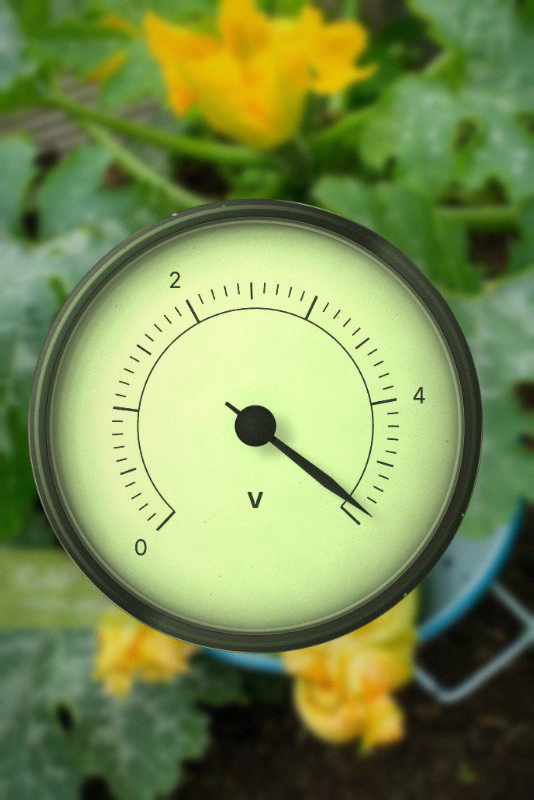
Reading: **4.9** V
